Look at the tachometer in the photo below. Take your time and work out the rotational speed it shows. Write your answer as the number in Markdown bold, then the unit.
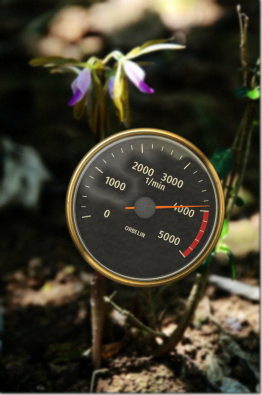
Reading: **3900** rpm
